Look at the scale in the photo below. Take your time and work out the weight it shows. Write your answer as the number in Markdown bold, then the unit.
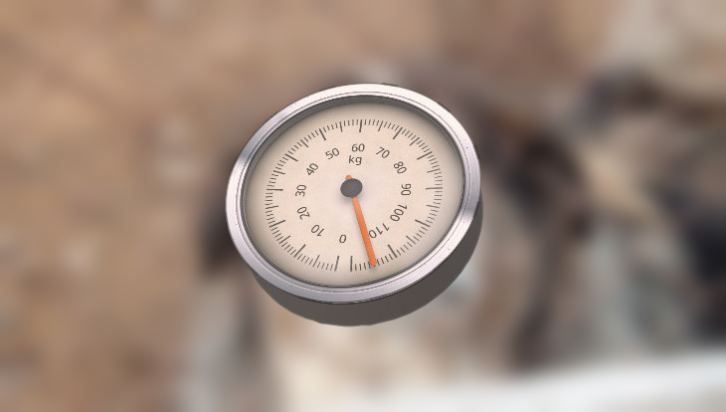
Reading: **115** kg
